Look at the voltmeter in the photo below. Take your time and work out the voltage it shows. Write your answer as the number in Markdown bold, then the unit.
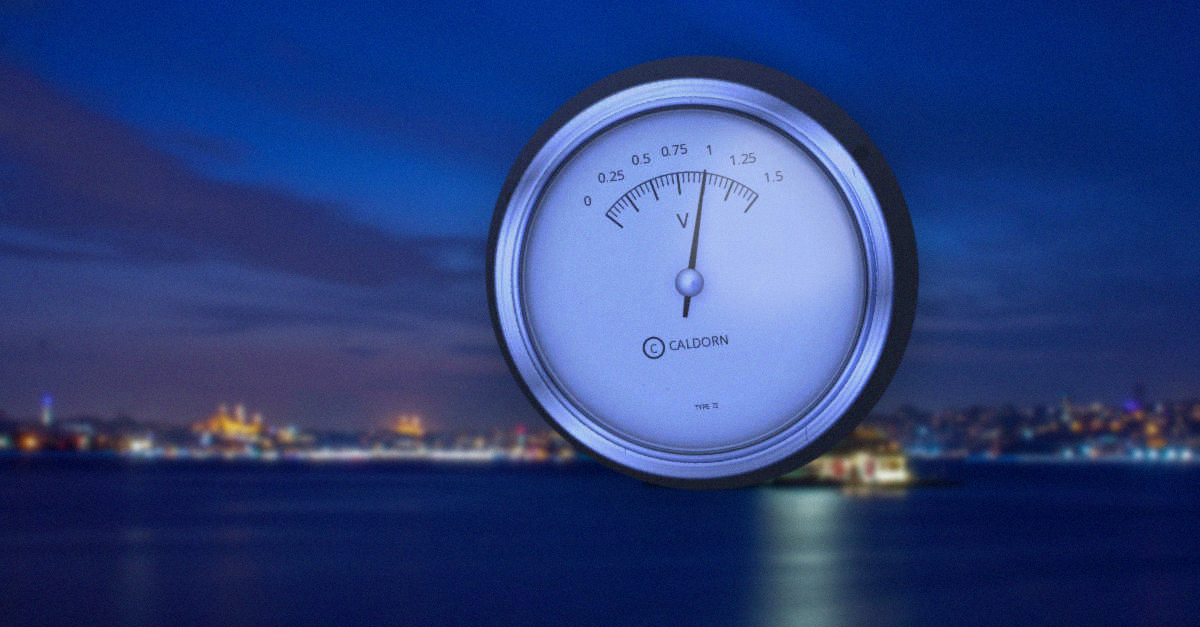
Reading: **1** V
